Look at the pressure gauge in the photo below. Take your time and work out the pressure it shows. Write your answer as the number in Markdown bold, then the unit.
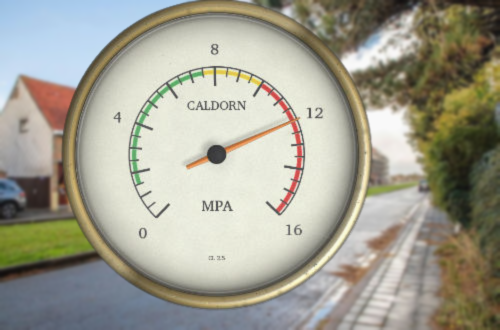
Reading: **12** MPa
